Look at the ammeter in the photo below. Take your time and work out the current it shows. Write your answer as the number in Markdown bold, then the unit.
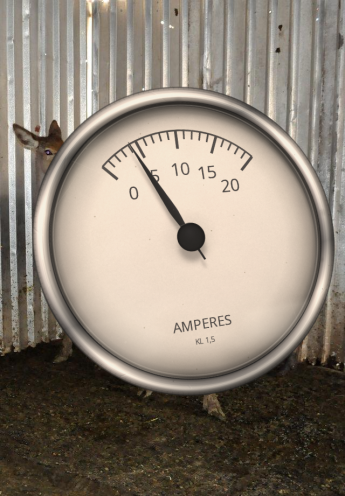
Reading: **4** A
